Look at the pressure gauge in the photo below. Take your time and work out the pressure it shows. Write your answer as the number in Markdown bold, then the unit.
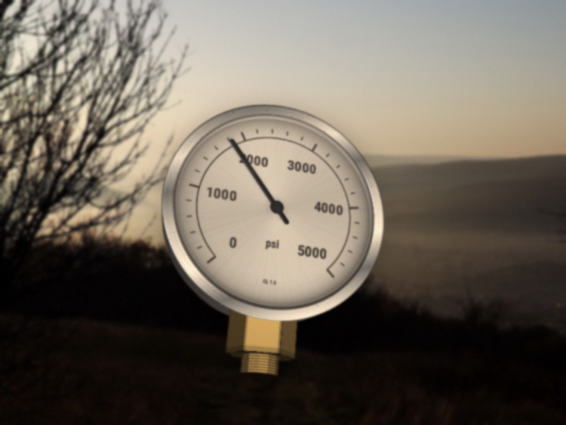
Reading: **1800** psi
